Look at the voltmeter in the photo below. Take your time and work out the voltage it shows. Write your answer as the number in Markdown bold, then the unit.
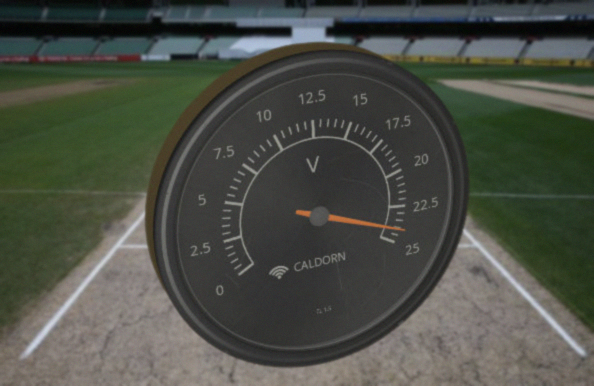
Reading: **24** V
